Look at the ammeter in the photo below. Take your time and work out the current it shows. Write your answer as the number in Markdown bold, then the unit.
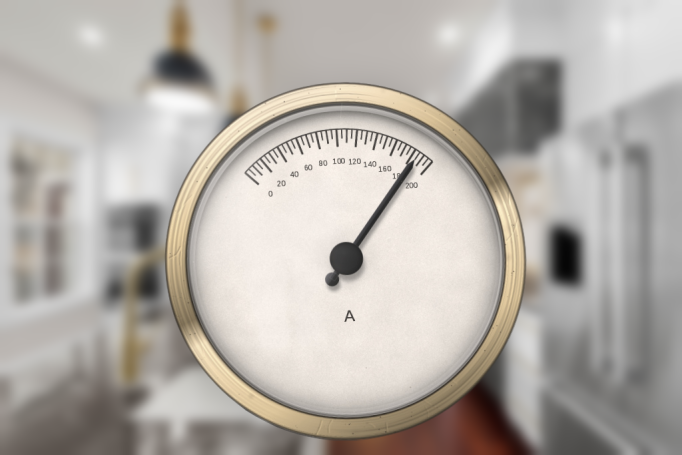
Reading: **185** A
